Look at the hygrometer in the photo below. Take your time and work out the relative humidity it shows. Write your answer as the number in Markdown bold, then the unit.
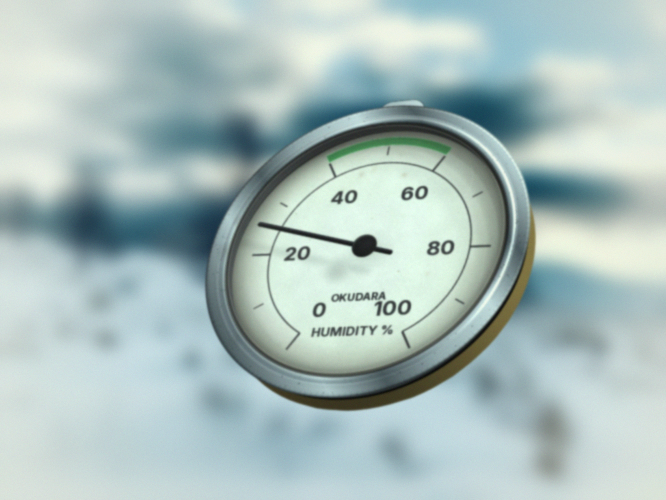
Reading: **25** %
